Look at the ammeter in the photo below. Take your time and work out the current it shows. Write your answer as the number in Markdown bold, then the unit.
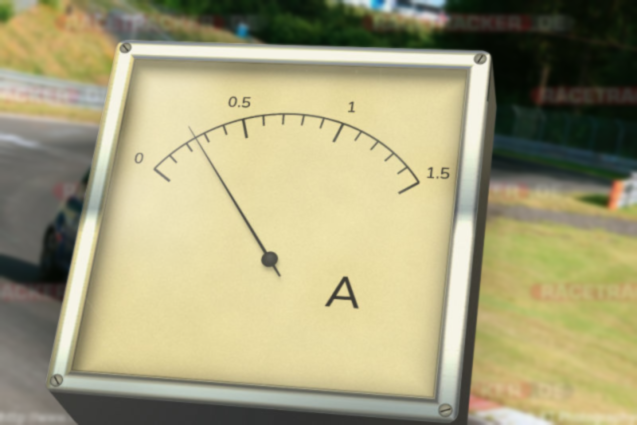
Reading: **0.25** A
